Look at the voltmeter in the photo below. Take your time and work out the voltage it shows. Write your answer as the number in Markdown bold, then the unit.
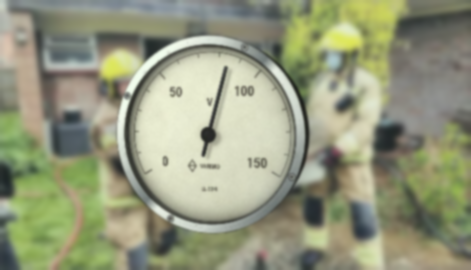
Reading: **85** V
